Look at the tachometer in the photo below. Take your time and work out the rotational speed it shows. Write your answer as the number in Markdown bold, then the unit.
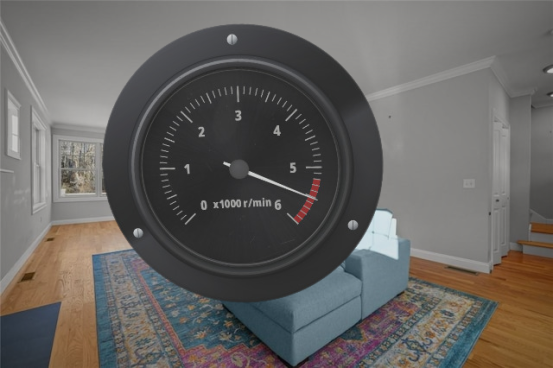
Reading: **5500** rpm
